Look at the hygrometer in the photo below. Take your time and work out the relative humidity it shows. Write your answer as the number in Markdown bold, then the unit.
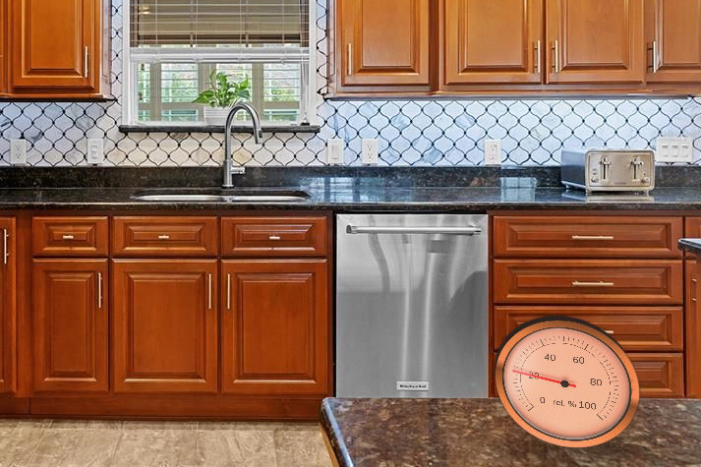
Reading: **20** %
